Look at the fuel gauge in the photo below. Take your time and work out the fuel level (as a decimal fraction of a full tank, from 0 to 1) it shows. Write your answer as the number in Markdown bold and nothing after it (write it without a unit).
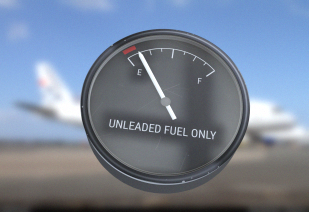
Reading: **0.125**
